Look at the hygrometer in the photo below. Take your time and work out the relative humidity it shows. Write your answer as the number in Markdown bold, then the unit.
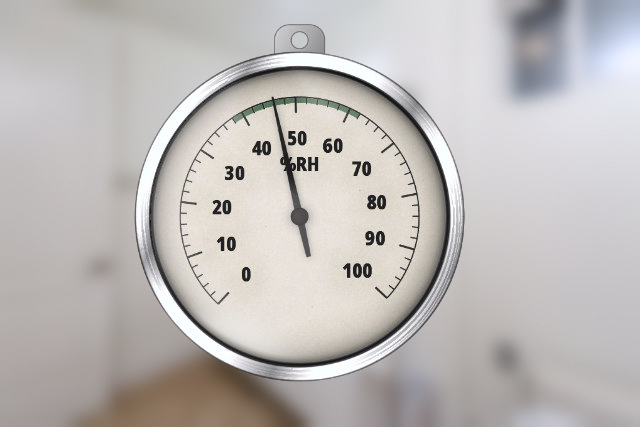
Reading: **46** %
